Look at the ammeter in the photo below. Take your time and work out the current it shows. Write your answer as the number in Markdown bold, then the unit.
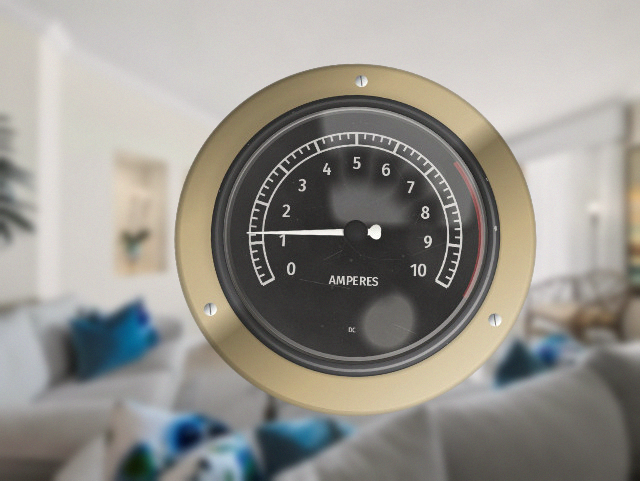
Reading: **1.2** A
